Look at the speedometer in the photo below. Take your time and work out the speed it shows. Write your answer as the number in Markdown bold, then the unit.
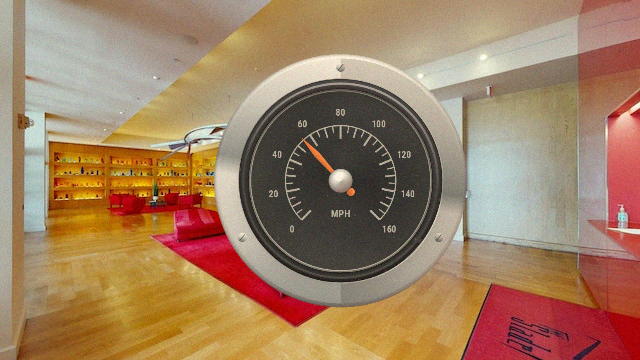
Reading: **55** mph
